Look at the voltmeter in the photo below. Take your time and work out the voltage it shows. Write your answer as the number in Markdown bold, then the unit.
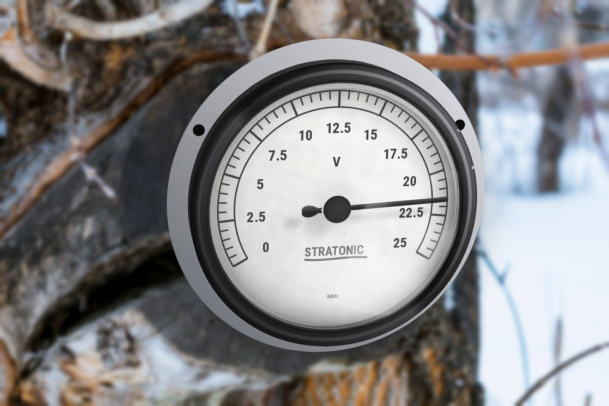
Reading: **21.5** V
